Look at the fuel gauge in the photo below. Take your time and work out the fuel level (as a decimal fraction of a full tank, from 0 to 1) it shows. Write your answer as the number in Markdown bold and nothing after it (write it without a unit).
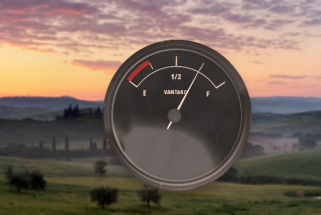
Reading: **0.75**
